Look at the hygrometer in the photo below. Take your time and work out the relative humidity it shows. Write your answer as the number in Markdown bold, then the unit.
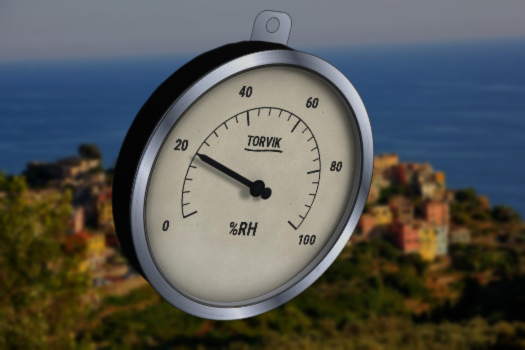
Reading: **20** %
